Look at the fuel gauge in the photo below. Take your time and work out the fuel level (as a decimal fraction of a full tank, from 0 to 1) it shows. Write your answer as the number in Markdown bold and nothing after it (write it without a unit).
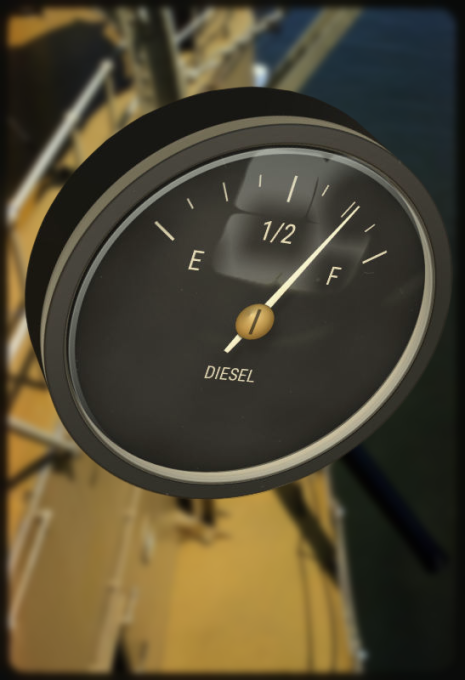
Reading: **0.75**
